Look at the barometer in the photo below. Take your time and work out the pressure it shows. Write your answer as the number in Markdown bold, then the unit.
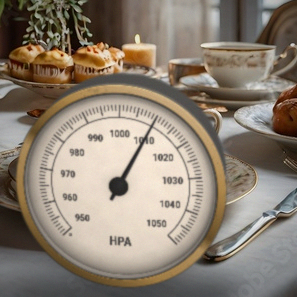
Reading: **1010** hPa
